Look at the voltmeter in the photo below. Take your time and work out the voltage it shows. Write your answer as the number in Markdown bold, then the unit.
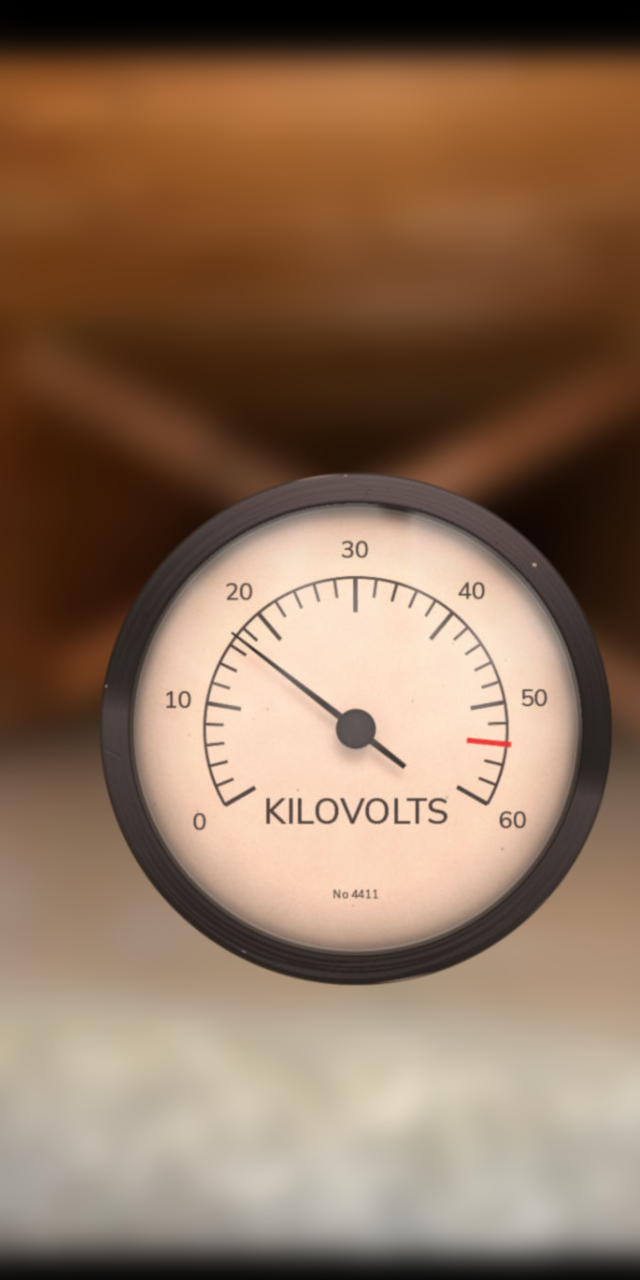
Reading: **17** kV
